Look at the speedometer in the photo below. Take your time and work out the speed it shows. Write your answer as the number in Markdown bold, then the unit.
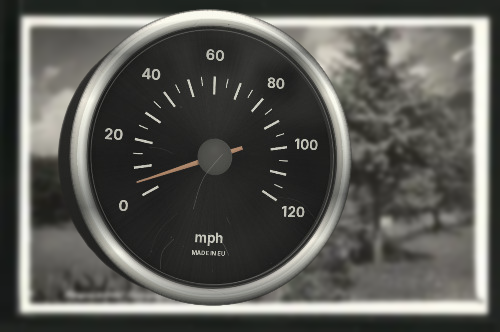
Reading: **5** mph
